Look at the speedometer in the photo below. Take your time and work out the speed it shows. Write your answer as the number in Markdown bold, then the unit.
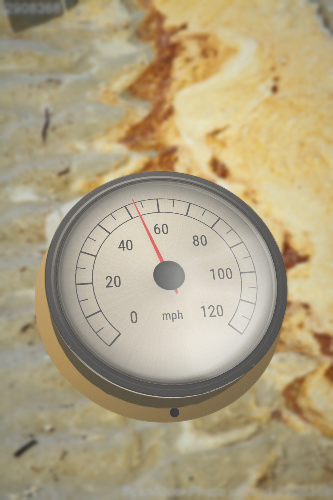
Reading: **52.5** mph
